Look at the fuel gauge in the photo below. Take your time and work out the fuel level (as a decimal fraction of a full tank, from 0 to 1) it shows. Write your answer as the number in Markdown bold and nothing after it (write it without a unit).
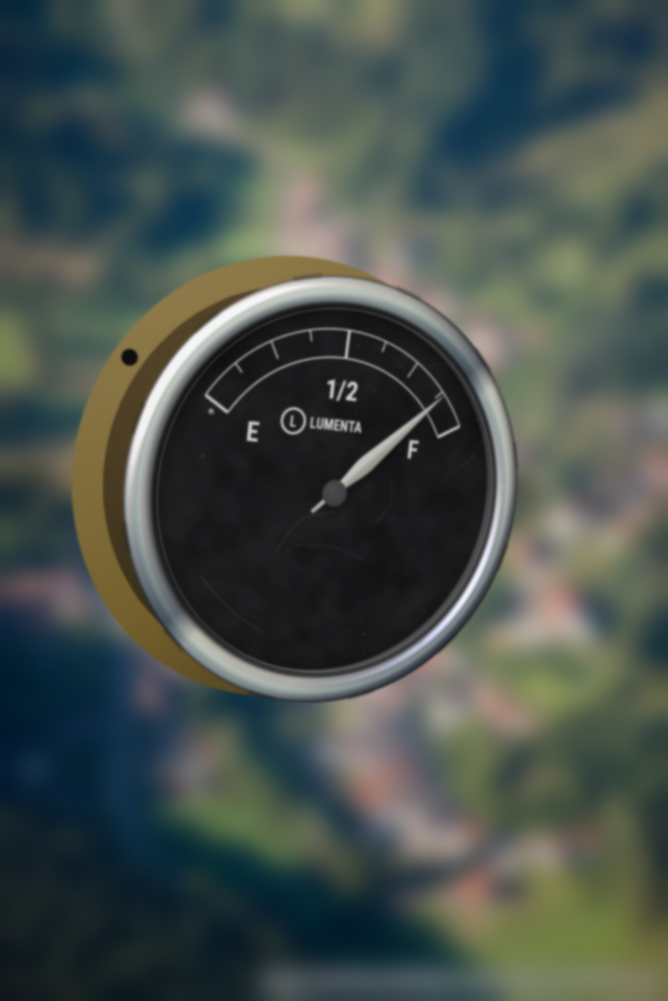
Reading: **0.875**
